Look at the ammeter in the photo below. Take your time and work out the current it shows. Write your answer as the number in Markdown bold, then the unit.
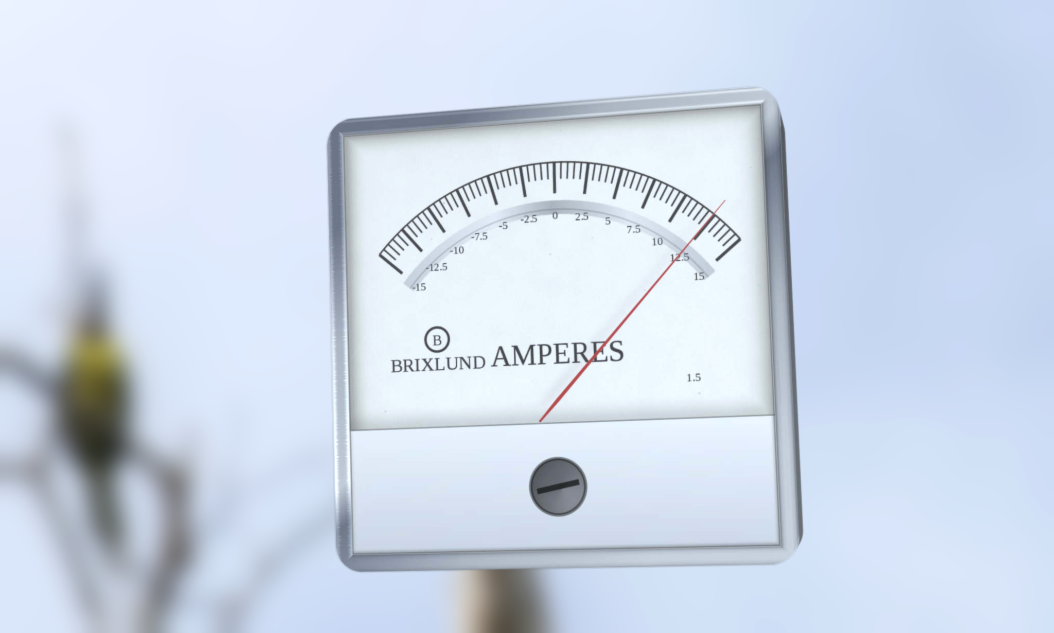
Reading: **12.5** A
